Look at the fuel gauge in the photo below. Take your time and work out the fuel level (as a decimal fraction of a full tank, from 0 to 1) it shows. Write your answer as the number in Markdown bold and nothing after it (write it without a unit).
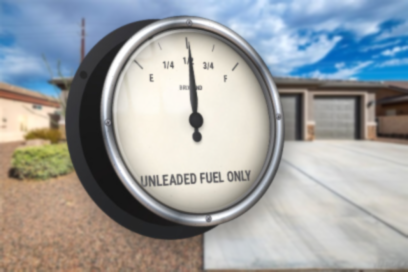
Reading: **0.5**
